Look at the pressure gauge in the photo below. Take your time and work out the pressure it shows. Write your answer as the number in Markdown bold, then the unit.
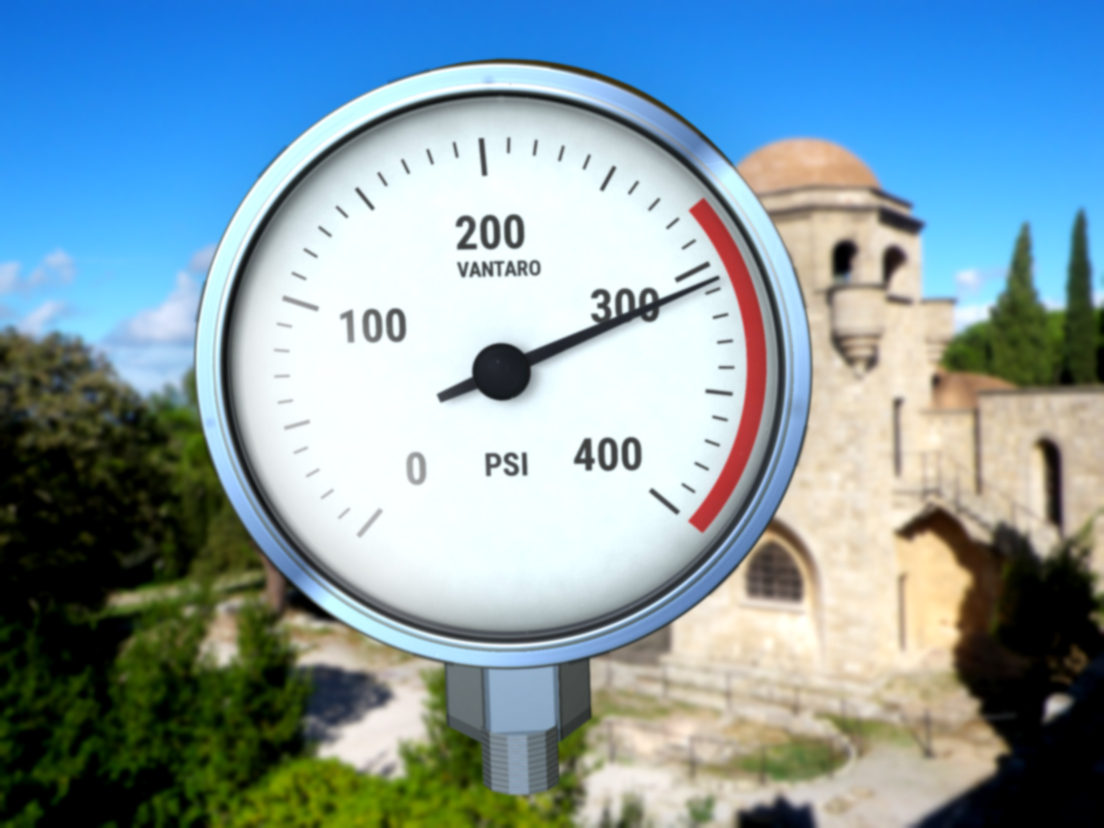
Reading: **305** psi
